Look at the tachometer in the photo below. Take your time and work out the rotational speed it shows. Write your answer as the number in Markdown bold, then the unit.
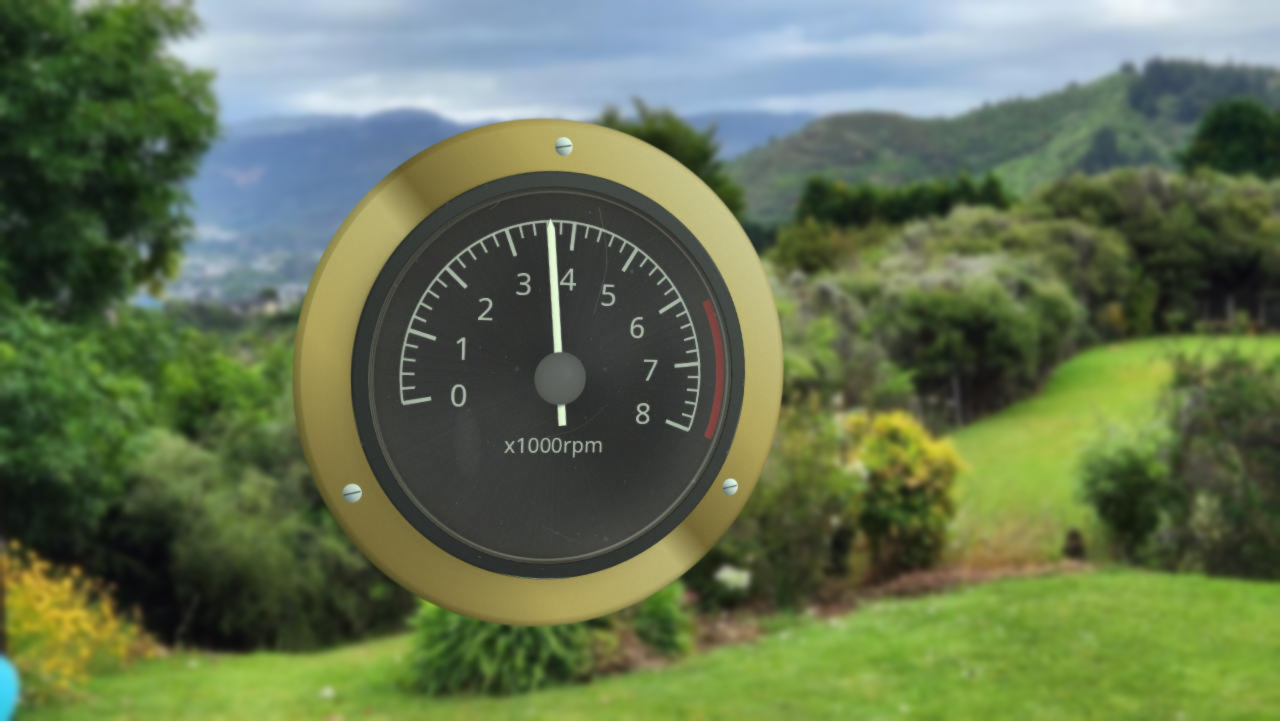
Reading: **3600** rpm
